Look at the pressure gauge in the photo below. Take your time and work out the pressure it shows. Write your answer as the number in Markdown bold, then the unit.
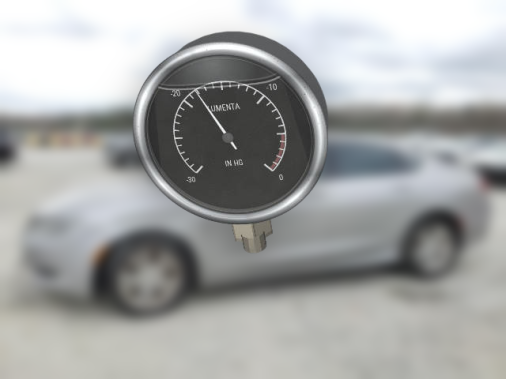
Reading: **-18** inHg
